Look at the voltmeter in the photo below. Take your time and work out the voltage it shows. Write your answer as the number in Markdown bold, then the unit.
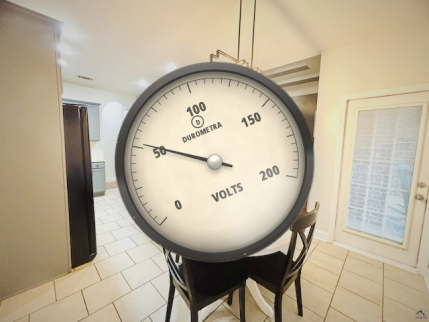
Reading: **52.5** V
